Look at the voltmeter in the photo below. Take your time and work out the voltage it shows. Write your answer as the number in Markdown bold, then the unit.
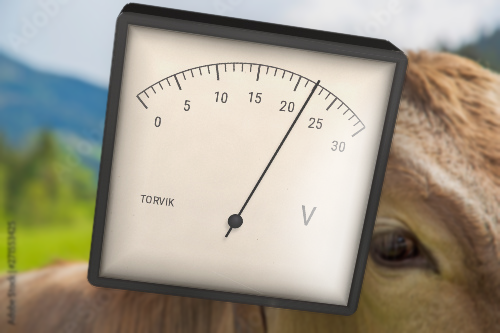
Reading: **22** V
